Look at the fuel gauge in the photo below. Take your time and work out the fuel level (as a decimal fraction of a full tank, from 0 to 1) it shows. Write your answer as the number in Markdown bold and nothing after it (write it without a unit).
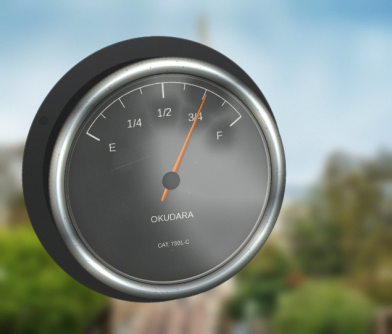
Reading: **0.75**
